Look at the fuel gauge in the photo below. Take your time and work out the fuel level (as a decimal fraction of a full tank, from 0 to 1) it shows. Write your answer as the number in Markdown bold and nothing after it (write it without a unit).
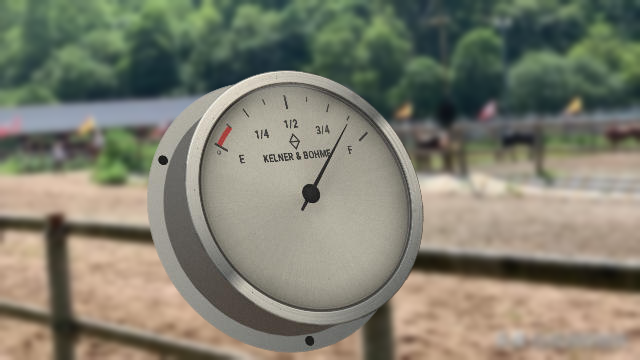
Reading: **0.875**
